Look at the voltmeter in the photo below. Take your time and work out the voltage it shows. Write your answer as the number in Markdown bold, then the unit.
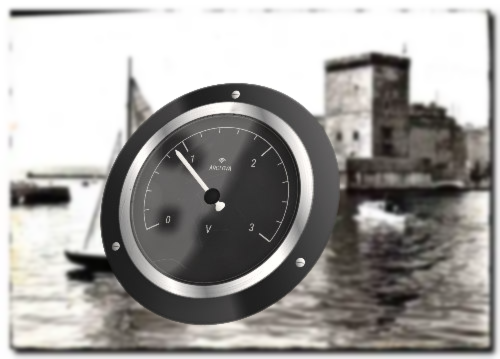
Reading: **0.9** V
